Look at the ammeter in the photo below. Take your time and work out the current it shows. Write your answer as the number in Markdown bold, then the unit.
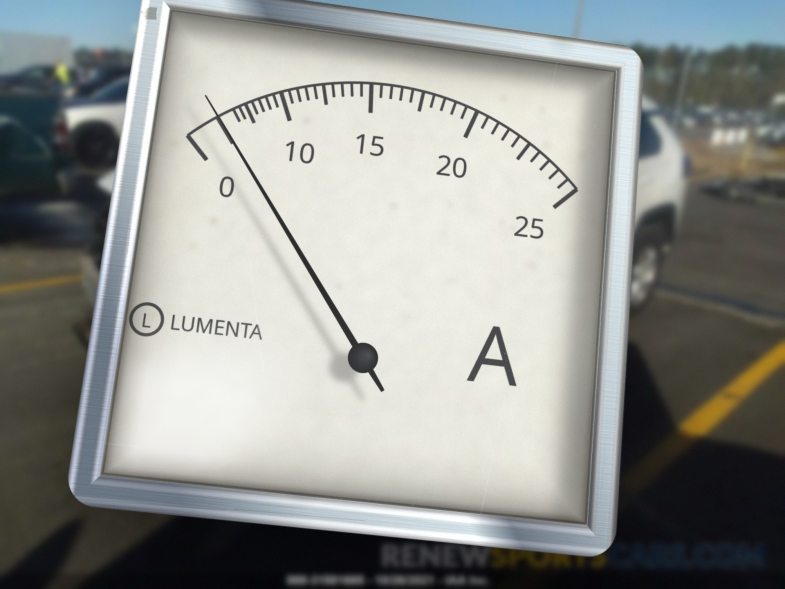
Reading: **5** A
